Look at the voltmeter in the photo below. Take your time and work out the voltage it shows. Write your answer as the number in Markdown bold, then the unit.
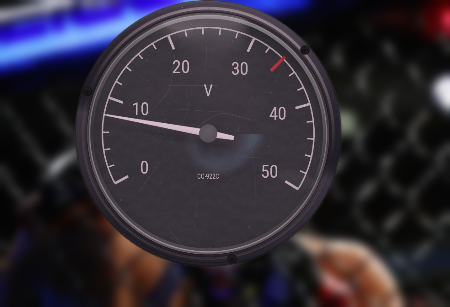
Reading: **8** V
